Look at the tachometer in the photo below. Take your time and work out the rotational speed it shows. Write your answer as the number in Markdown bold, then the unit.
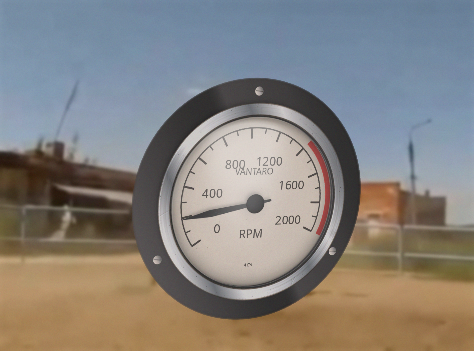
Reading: **200** rpm
